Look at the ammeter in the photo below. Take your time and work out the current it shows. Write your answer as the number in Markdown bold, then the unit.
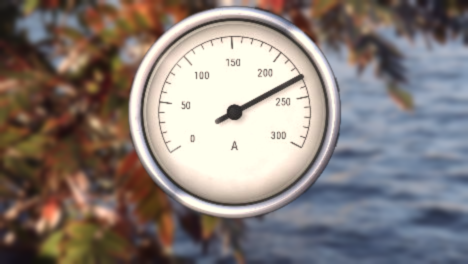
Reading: **230** A
